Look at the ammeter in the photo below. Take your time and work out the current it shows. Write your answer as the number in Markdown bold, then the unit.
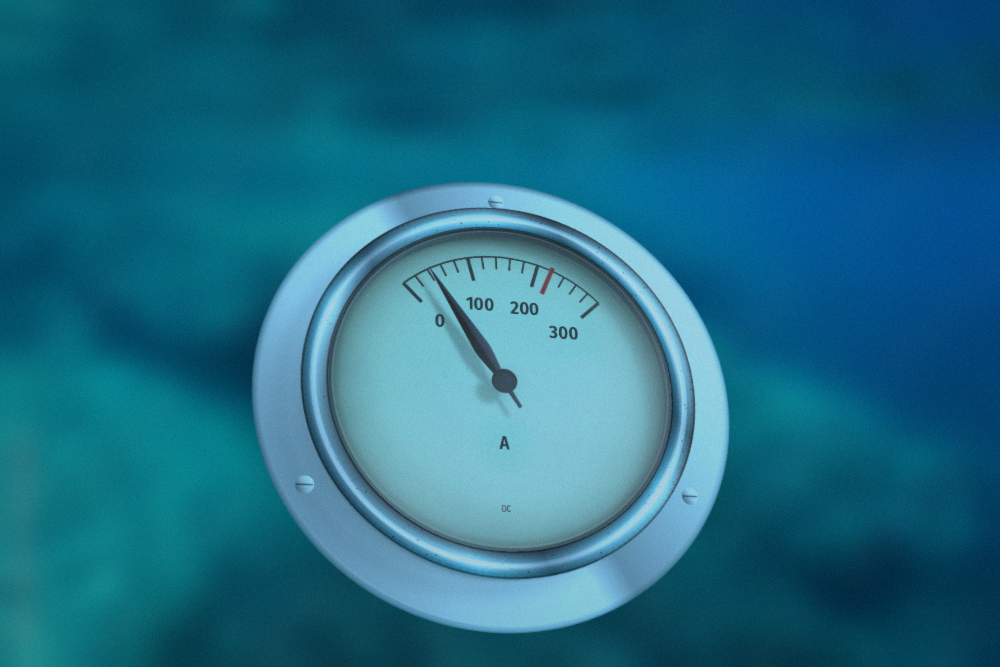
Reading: **40** A
